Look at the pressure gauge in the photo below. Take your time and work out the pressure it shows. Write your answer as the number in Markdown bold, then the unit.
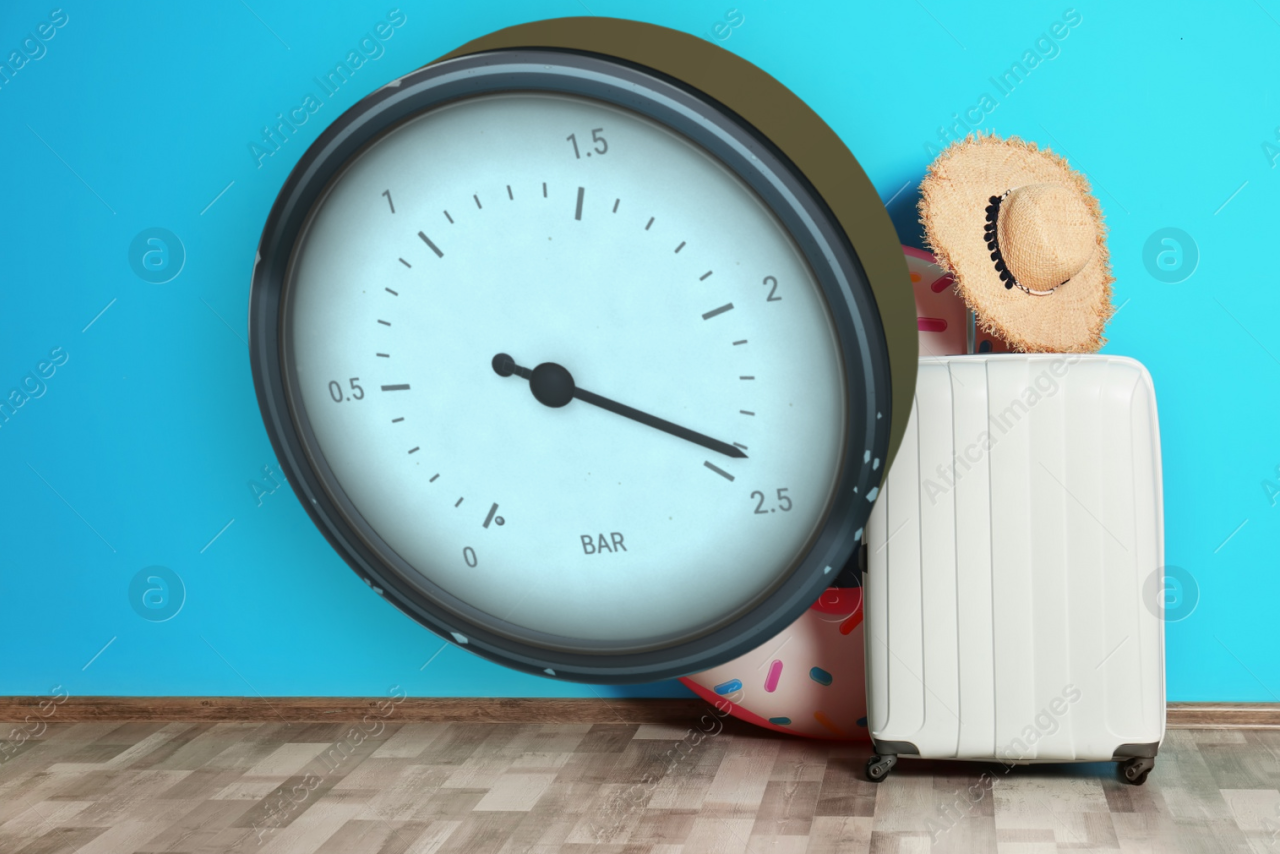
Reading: **2.4** bar
